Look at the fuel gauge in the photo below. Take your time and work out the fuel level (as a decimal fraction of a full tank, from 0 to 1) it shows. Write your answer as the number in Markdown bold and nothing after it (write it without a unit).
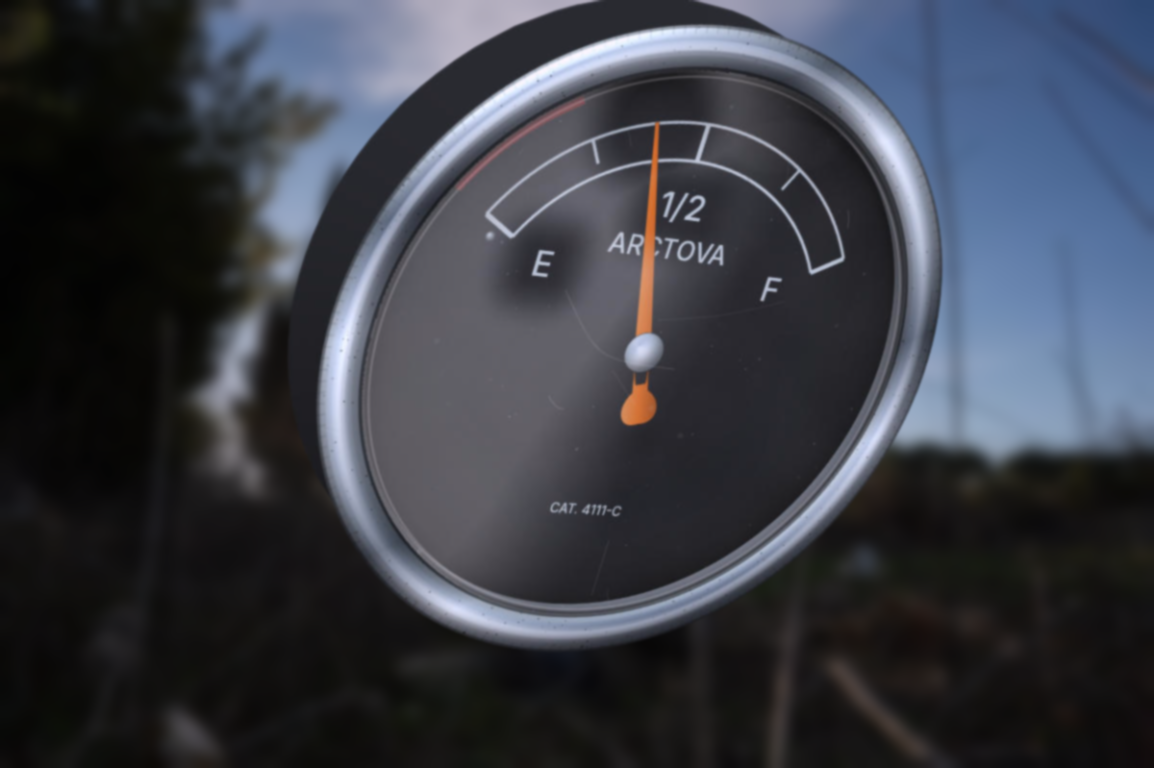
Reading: **0.375**
